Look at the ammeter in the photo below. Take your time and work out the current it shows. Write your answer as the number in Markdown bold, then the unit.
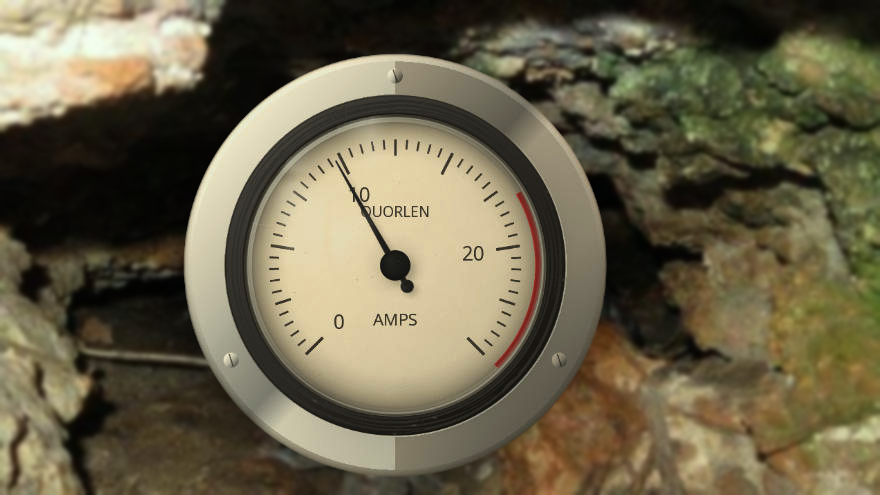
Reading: **9.75** A
